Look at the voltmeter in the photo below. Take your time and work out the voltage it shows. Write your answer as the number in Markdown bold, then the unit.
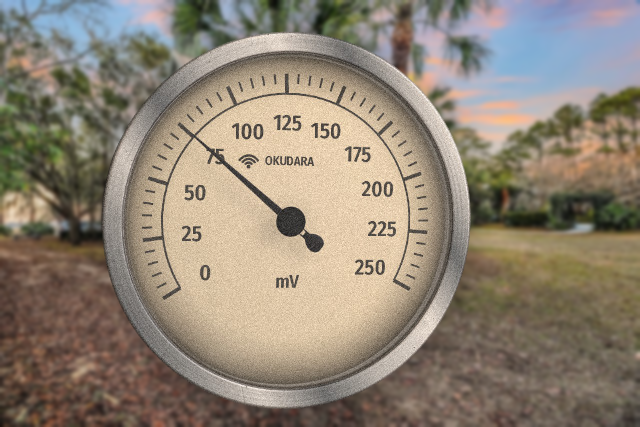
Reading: **75** mV
